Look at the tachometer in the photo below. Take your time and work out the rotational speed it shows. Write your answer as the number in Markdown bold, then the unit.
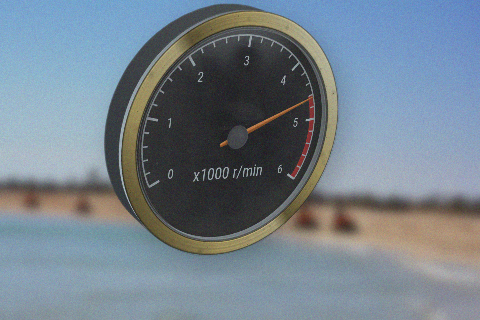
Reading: **4600** rpm
